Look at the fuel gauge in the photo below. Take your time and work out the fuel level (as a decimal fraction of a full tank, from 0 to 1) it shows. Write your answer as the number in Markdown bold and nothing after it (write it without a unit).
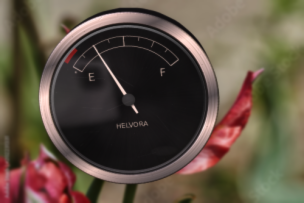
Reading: **0.25**
